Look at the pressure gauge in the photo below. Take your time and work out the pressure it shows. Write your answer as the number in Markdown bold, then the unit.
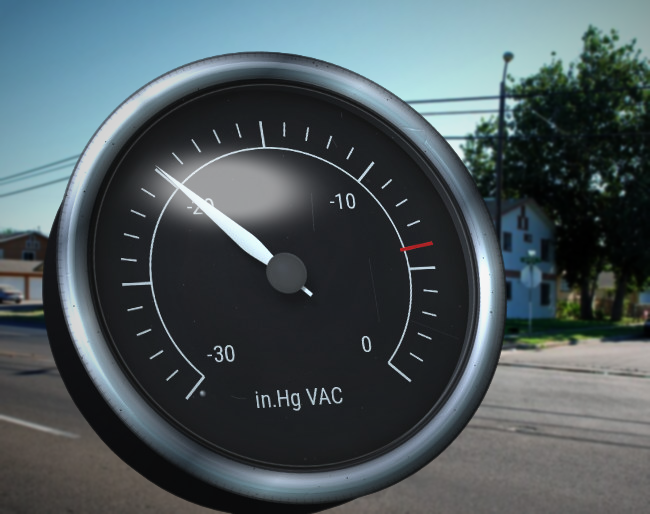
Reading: **-20** inHg
